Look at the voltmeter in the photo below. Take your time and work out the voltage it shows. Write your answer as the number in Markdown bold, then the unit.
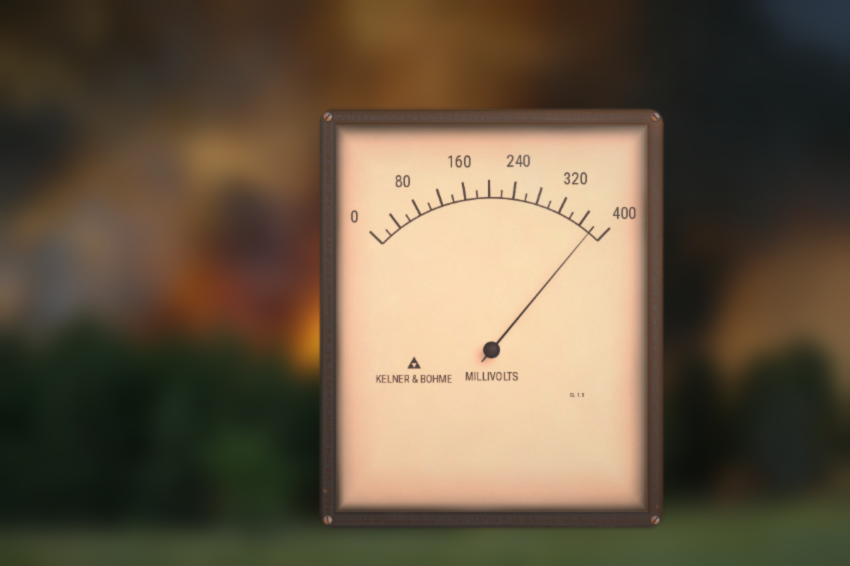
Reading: **380** mV
